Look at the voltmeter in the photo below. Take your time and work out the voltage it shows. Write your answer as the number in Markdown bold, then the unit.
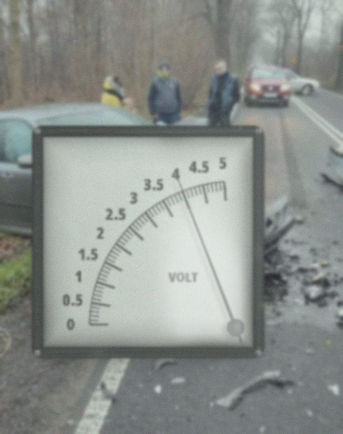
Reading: **4** V
